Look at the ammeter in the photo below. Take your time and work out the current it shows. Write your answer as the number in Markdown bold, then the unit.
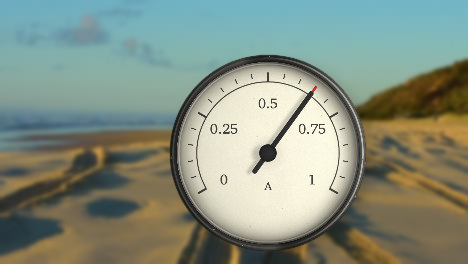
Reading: **0.65** A
